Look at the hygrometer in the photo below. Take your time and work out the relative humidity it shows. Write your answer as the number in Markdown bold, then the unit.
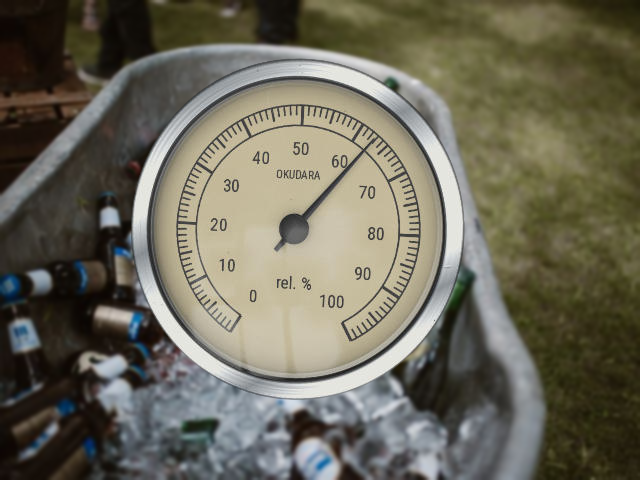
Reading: **63** %
